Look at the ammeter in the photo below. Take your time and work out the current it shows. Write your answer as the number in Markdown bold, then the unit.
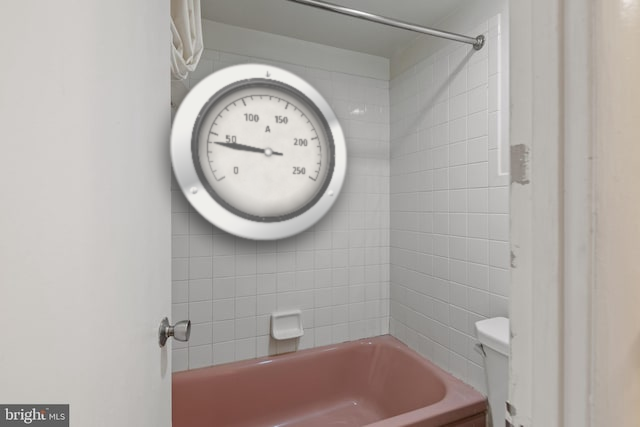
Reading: **40** A
